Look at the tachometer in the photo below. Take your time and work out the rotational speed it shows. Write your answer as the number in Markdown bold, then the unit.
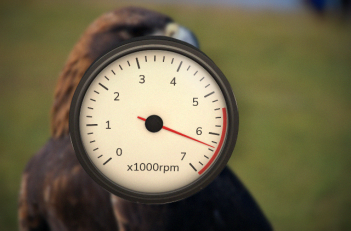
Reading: **6300** rpm
